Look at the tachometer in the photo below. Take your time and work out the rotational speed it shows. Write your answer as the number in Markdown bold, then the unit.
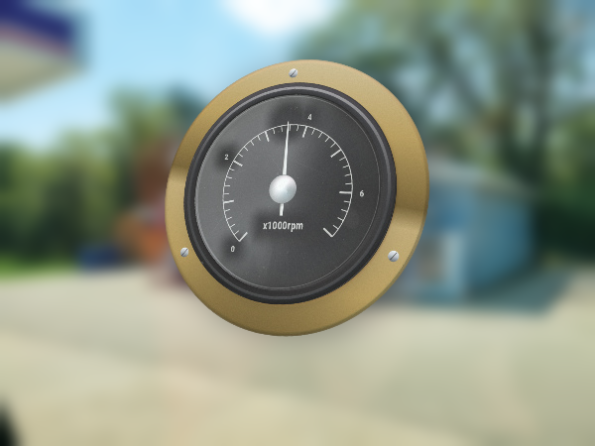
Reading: **3600** rpm
